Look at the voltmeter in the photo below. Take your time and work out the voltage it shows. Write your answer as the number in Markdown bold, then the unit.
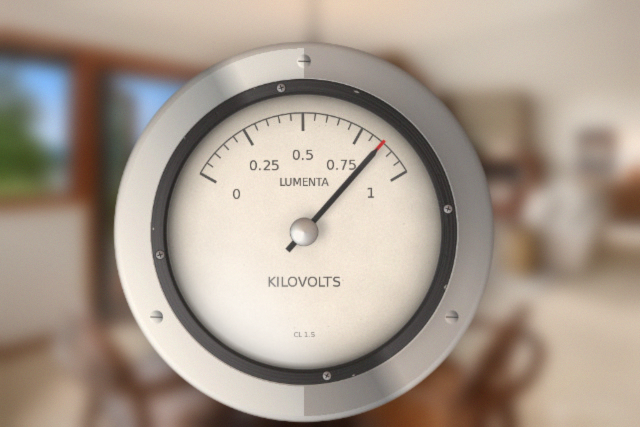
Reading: **0.85** kV
